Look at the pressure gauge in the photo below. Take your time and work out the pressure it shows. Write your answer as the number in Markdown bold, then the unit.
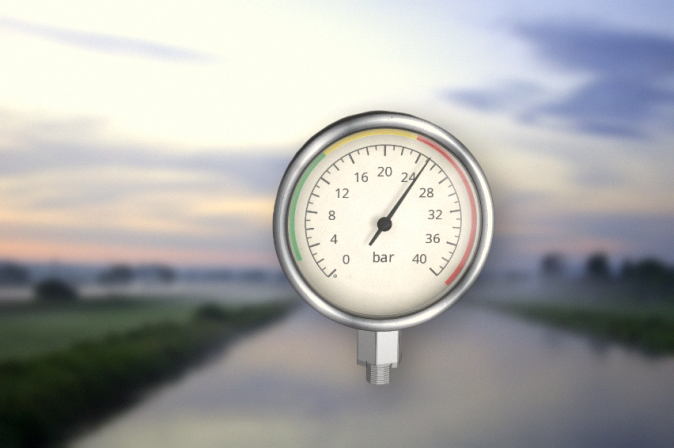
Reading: **25** bar
